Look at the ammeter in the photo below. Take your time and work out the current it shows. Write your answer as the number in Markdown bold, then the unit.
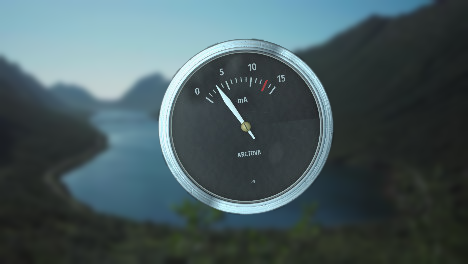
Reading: **3** mA
